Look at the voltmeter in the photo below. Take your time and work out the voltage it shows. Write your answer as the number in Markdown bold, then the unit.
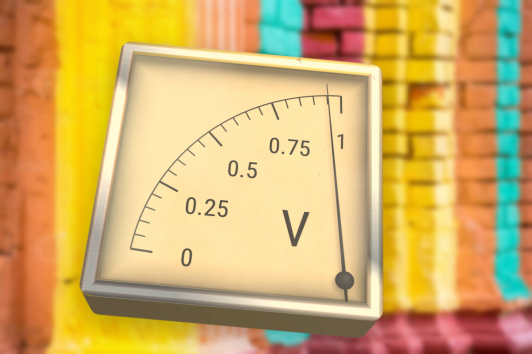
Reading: **0.95** V
